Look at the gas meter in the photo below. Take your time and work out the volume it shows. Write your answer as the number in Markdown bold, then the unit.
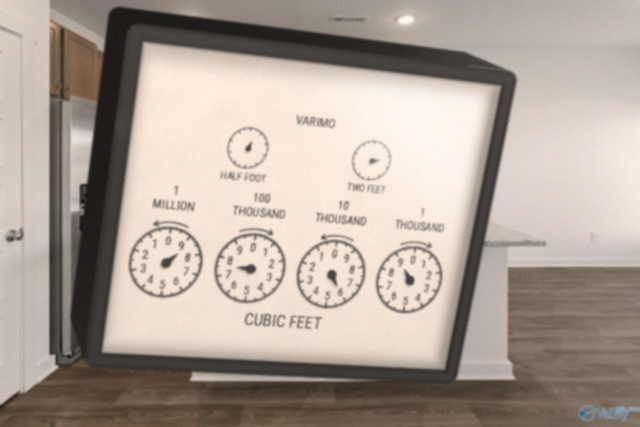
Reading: **875900** ft³
